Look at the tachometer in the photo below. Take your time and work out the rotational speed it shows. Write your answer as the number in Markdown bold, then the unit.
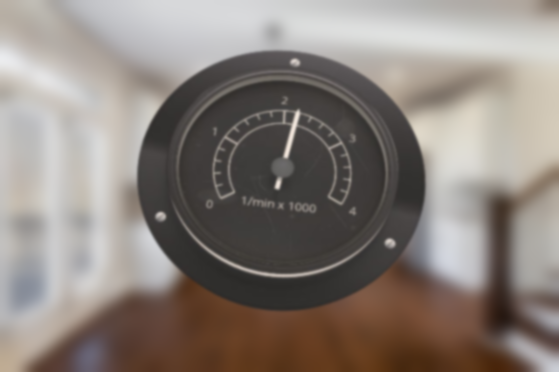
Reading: **2200** rpm
